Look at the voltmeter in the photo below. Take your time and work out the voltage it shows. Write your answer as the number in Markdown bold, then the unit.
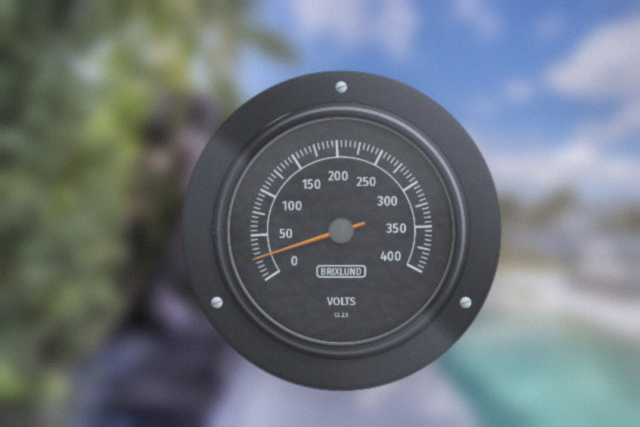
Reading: **25** V
